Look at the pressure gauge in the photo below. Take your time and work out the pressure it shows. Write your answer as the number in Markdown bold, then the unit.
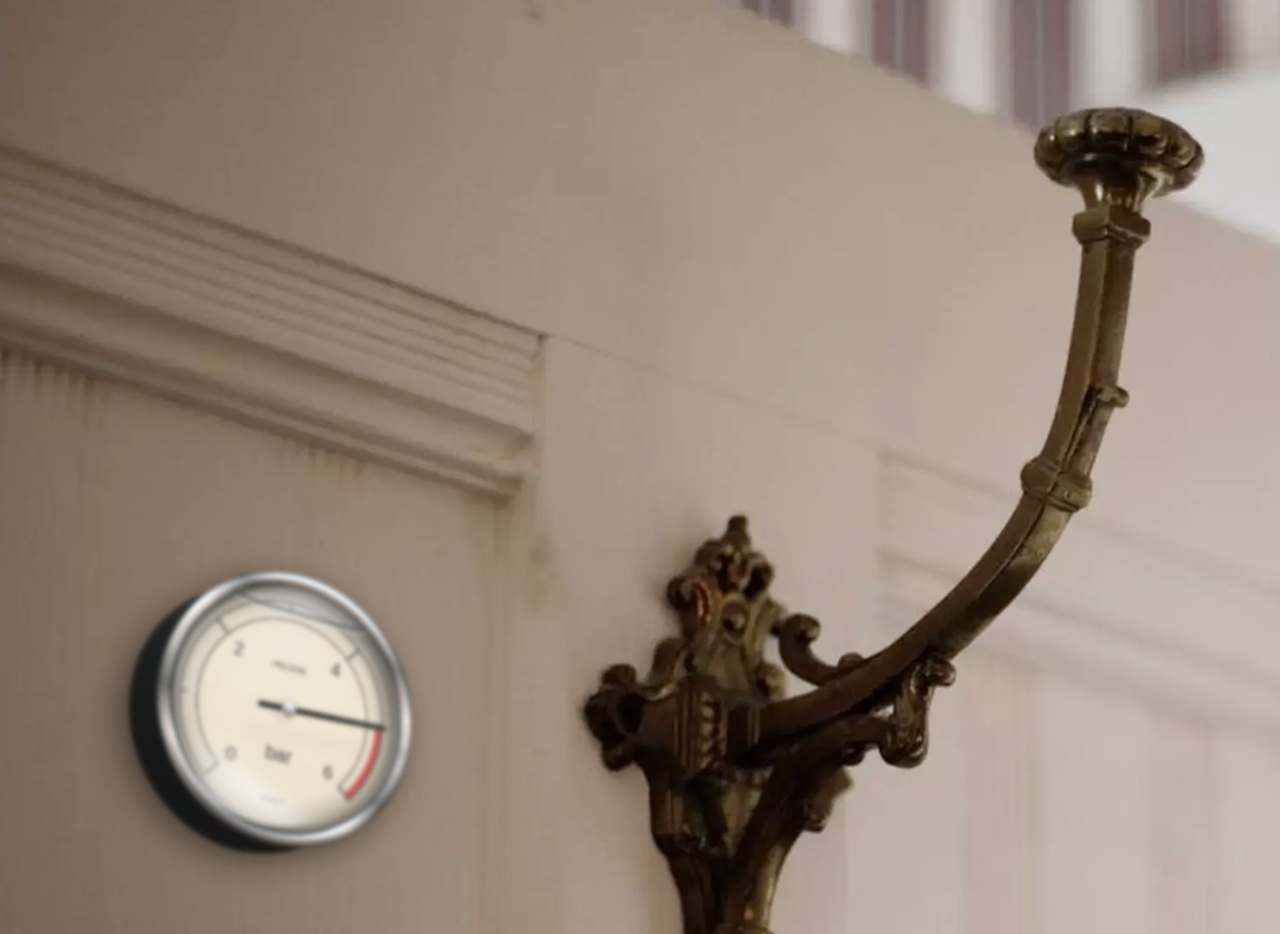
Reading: **5** bar
